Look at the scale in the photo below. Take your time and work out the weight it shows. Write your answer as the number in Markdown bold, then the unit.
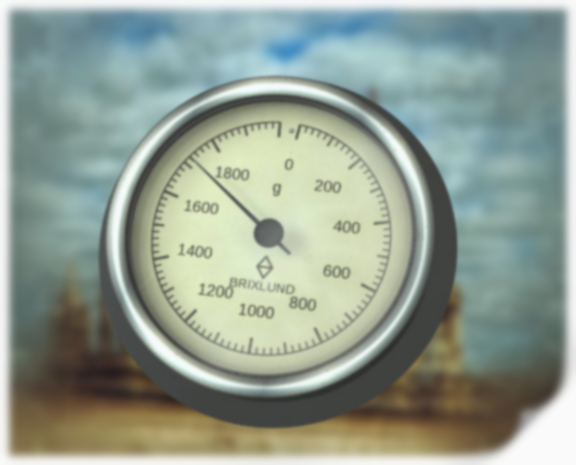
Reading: **1720** g
